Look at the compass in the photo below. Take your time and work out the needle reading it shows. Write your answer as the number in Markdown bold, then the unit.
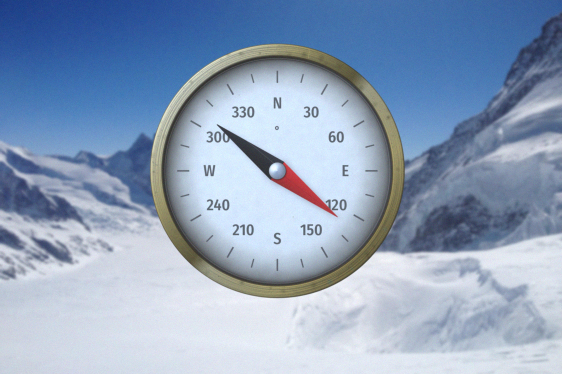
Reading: **127.5** °
